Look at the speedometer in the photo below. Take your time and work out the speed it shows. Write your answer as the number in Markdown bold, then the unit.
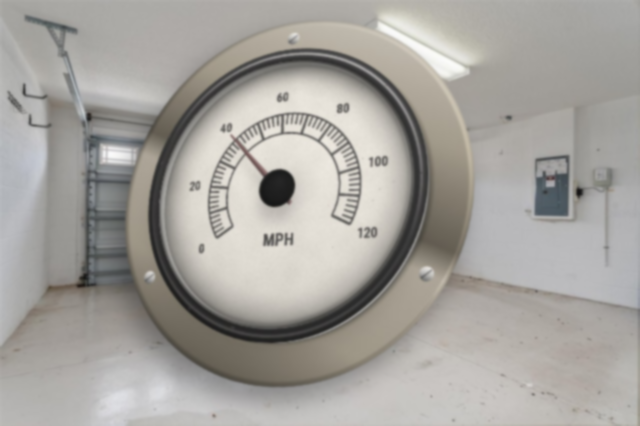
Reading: **40** mph
